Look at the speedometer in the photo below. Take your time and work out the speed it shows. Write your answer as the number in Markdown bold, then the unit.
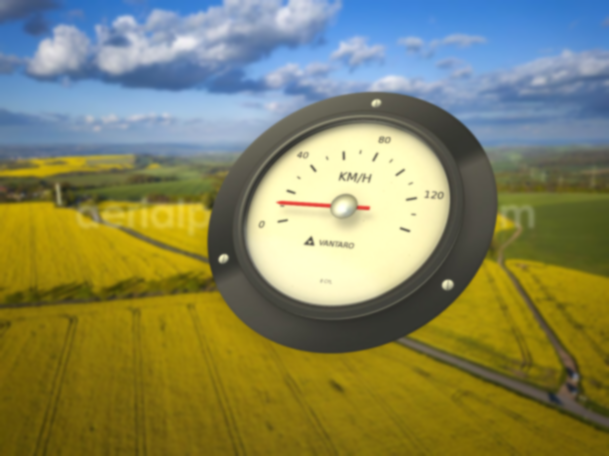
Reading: **10** km/h
